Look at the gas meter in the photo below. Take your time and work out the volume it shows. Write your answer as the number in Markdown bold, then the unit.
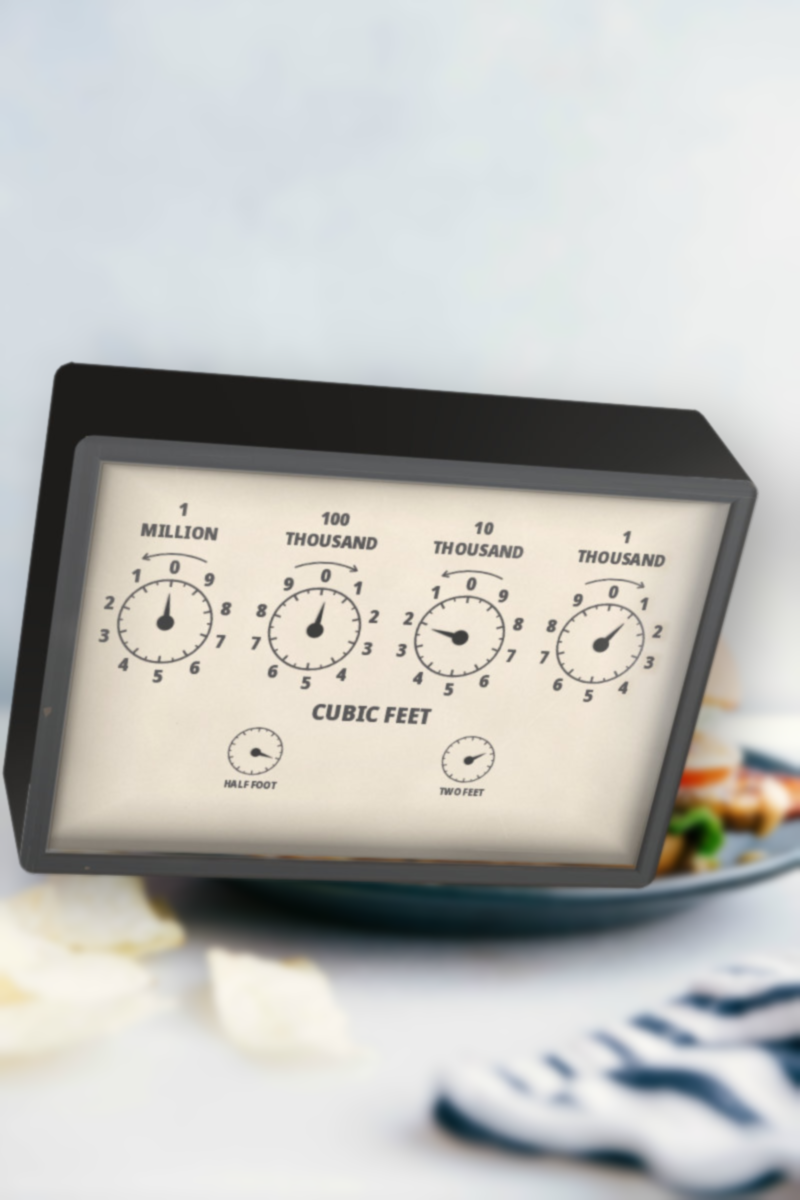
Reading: **2100** ft³
